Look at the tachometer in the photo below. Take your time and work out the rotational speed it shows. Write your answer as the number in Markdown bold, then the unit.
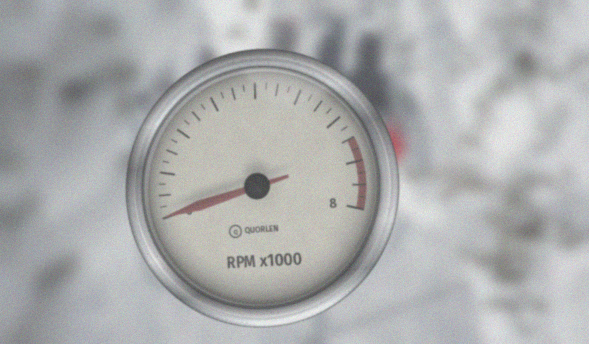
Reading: **0** rpm
